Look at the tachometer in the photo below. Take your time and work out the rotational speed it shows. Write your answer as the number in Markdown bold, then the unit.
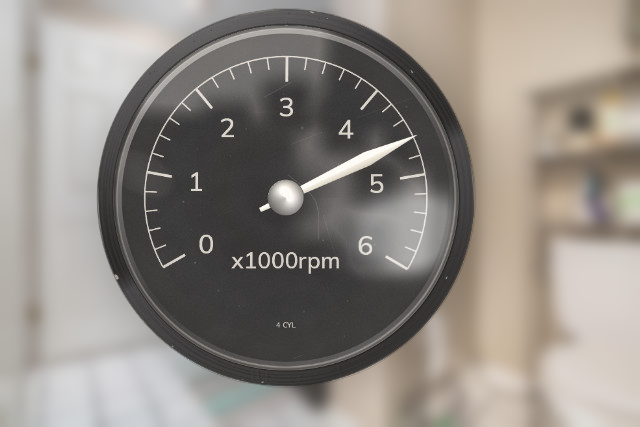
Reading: **4600** rpm
